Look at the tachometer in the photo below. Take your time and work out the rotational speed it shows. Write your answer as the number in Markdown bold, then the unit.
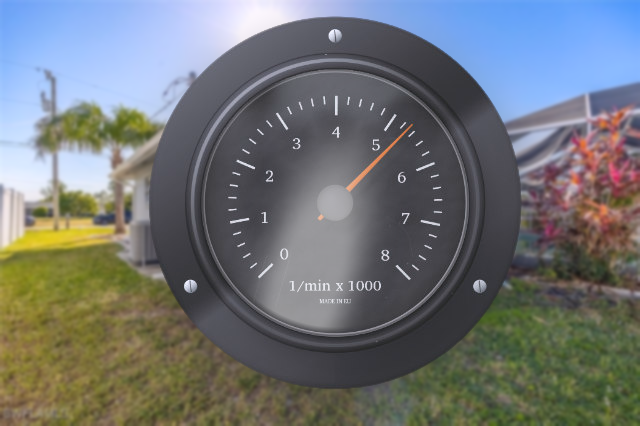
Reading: **5300** rpm
